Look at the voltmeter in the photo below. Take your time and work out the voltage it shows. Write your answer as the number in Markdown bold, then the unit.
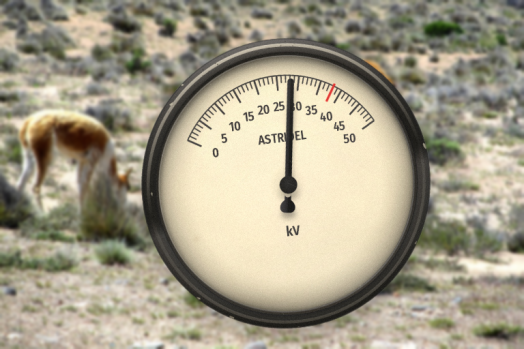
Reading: **28** kV
